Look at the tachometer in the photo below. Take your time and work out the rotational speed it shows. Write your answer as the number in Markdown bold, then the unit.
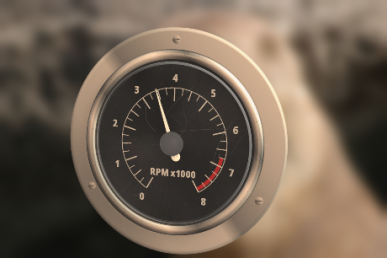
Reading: **3500** rpm
